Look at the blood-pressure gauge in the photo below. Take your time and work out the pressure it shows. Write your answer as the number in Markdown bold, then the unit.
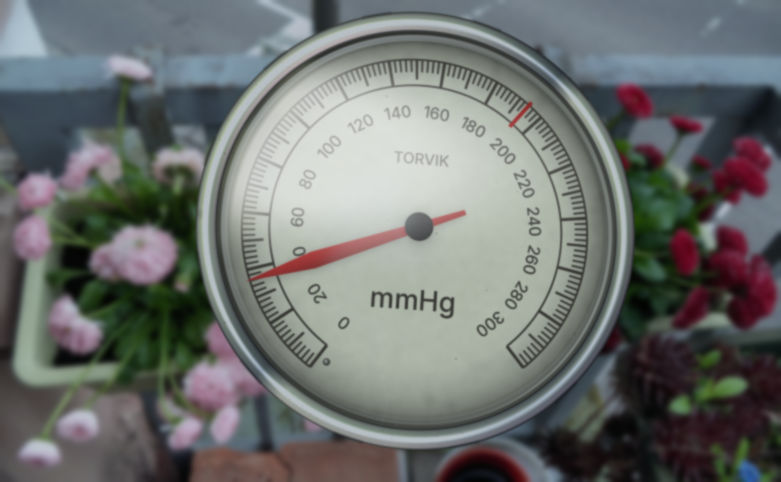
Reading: **36** mmHg
